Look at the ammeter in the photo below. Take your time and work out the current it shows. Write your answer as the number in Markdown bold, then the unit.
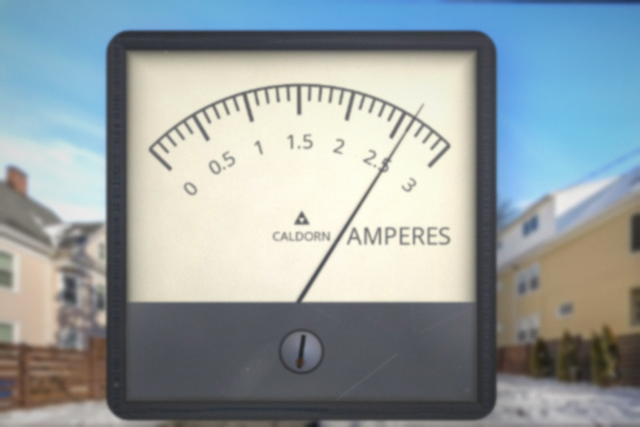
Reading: **2.6** A
